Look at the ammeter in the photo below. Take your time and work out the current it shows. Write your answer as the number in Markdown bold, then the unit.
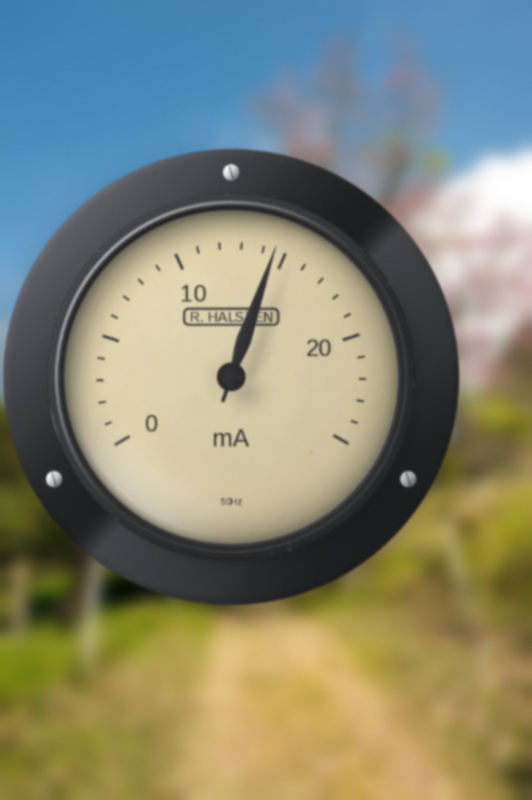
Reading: **14.5** mA
